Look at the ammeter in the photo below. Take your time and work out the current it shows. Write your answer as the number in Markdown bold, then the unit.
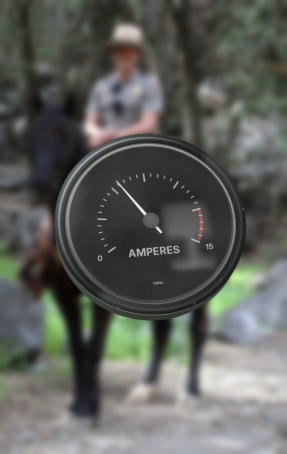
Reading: **5.5** A
